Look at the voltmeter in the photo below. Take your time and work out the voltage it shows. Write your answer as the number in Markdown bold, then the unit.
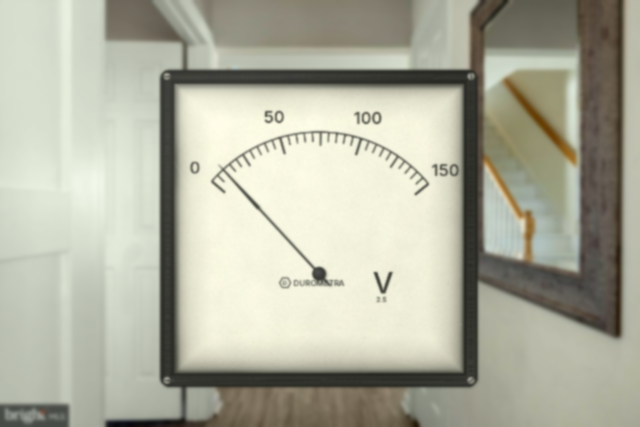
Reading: **10** V
